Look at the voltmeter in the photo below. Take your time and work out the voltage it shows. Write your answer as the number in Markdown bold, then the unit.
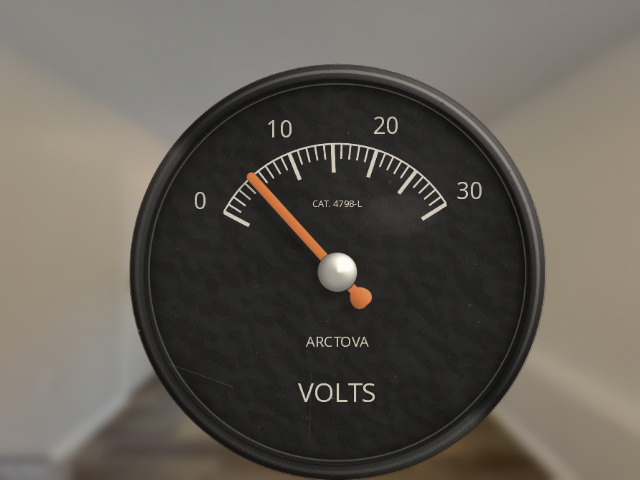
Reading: **5** V
